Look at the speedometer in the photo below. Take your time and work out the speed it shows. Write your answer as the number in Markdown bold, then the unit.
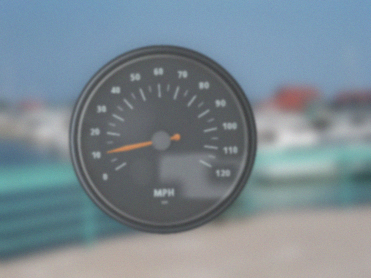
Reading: **10** mph
